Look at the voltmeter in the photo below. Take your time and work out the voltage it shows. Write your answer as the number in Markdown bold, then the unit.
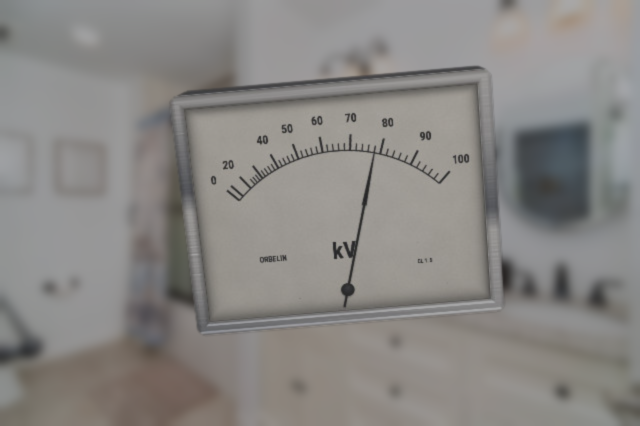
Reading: **78** kV
